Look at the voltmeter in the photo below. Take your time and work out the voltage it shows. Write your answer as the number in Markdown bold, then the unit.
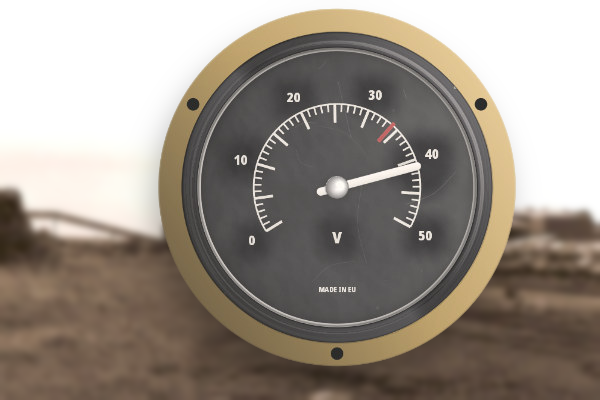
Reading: **41** V
